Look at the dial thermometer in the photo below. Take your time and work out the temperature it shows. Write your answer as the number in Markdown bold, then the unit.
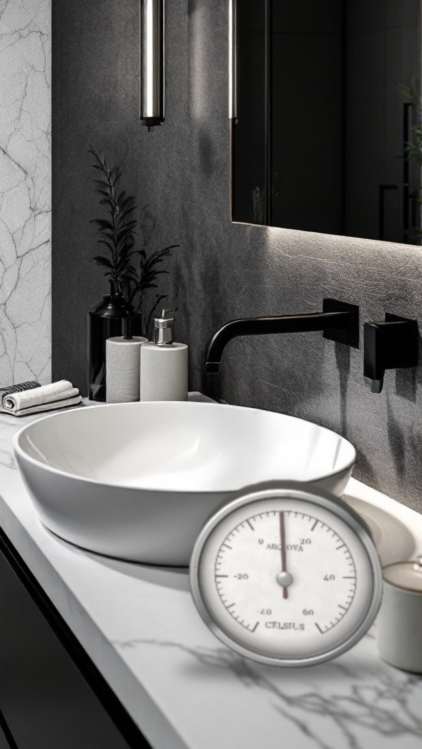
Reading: **10** °C
